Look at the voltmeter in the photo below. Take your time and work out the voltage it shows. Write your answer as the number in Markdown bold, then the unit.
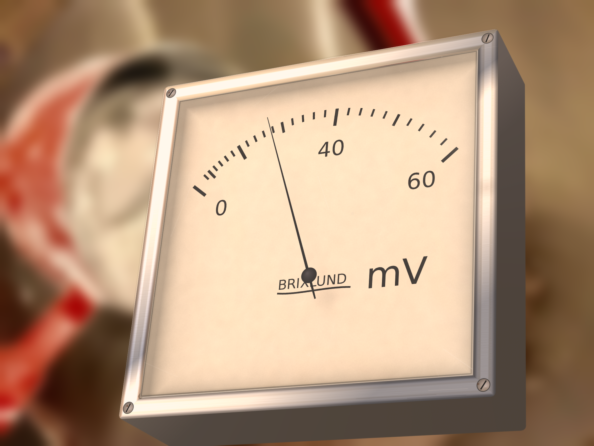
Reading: **28** mV
